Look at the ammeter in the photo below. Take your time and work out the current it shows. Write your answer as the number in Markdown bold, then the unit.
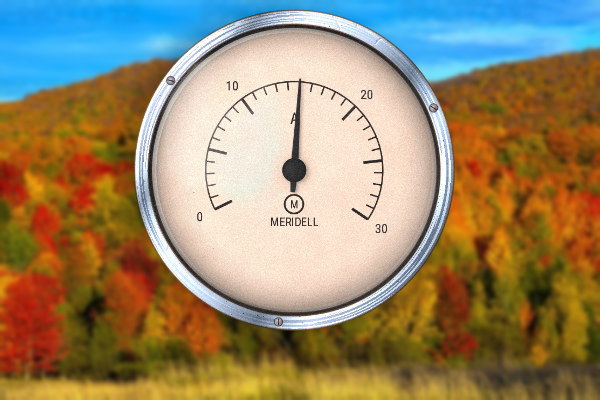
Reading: **15** A
